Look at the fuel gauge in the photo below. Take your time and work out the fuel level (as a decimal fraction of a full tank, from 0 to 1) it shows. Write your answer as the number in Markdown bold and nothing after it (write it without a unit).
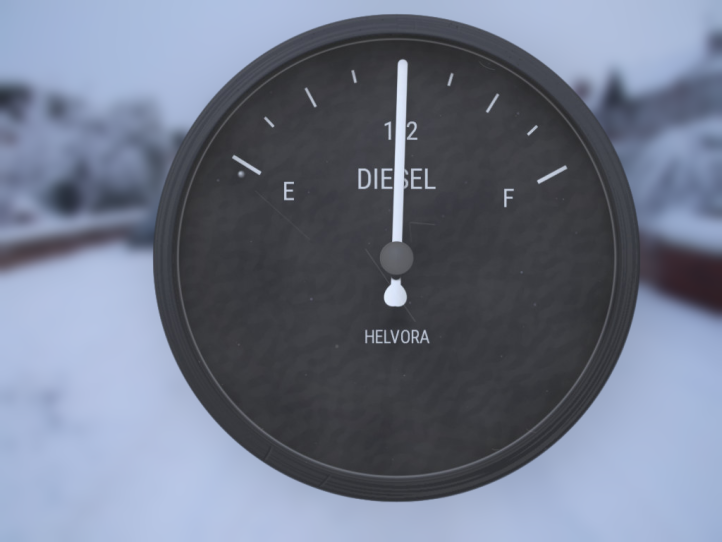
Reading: **0.5**
